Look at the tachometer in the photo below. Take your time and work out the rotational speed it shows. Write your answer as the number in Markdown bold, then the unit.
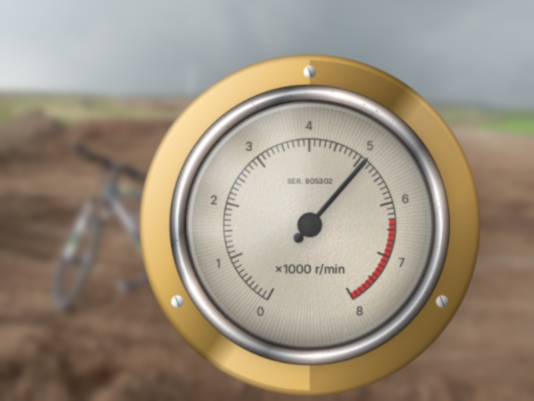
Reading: **5100** rpm
